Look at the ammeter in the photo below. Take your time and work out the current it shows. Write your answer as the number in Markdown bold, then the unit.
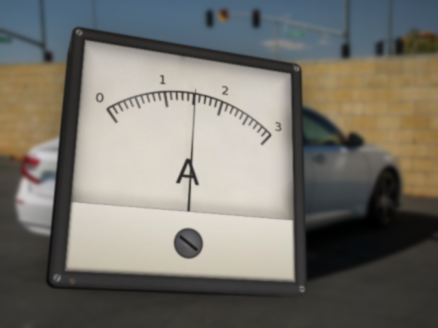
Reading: **1.5** A
